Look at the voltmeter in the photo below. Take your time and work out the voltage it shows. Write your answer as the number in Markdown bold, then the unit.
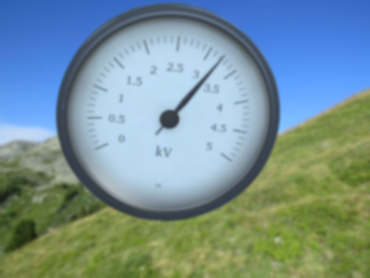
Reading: **3.2** kV
